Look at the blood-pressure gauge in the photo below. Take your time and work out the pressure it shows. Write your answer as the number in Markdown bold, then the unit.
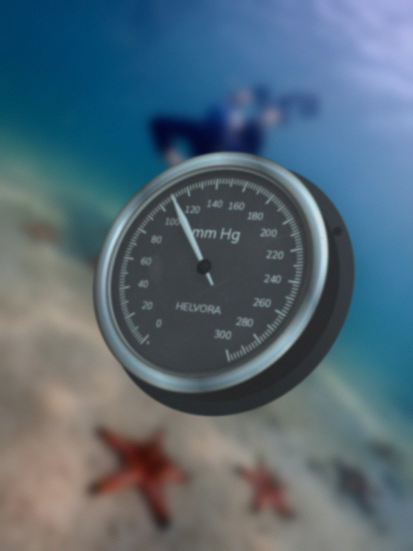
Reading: **110** mmHg
